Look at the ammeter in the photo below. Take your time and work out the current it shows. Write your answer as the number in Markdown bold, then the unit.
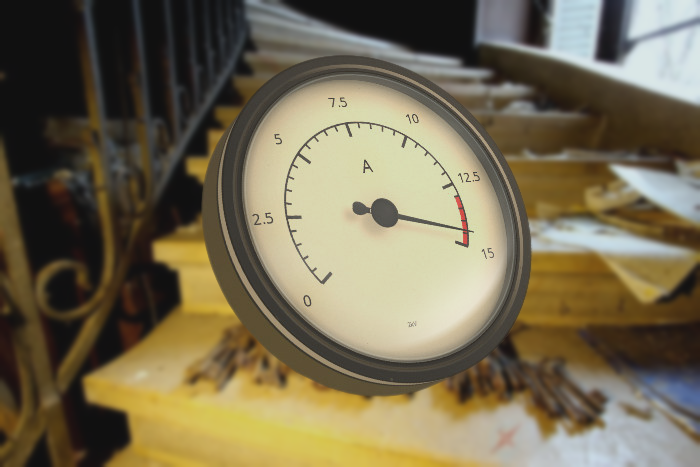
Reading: **14.5** A
